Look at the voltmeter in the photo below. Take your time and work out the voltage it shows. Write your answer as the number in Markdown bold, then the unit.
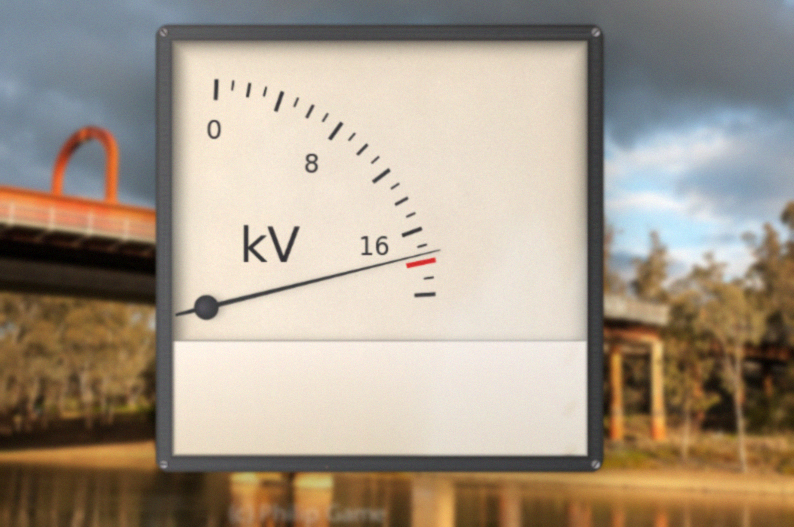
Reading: **17.5** kV
